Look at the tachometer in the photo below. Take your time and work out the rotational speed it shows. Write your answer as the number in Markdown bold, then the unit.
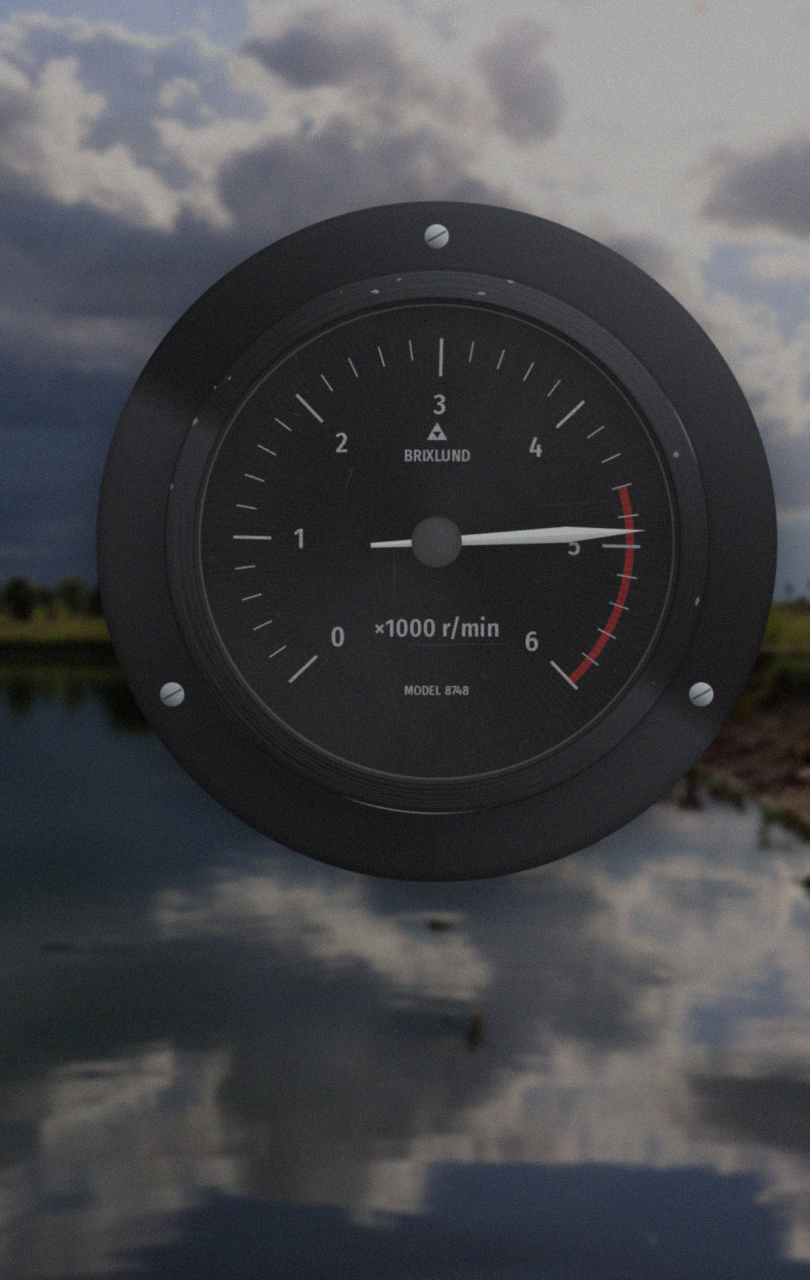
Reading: **4900** rpm
